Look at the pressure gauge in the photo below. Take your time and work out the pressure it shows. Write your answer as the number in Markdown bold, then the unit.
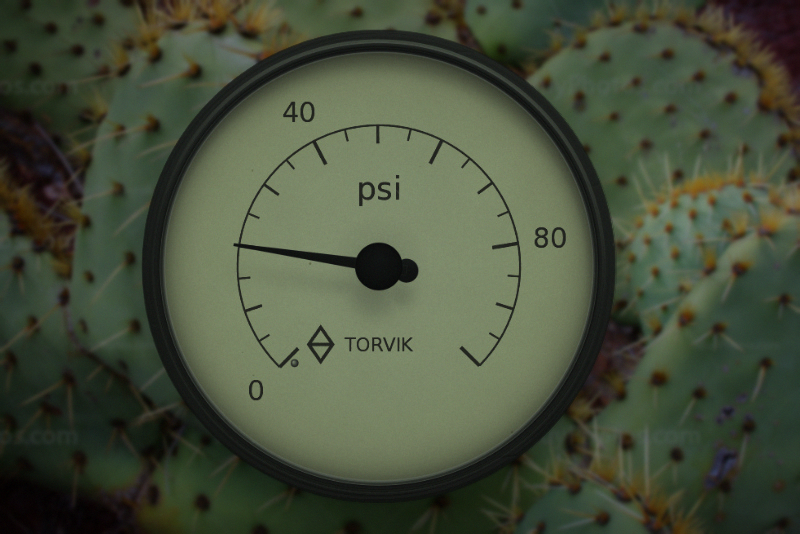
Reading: **20** psi
